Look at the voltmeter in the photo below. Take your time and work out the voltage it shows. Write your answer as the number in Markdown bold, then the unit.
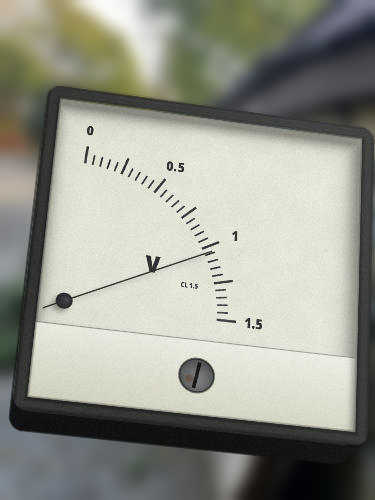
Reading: **1.05** V
